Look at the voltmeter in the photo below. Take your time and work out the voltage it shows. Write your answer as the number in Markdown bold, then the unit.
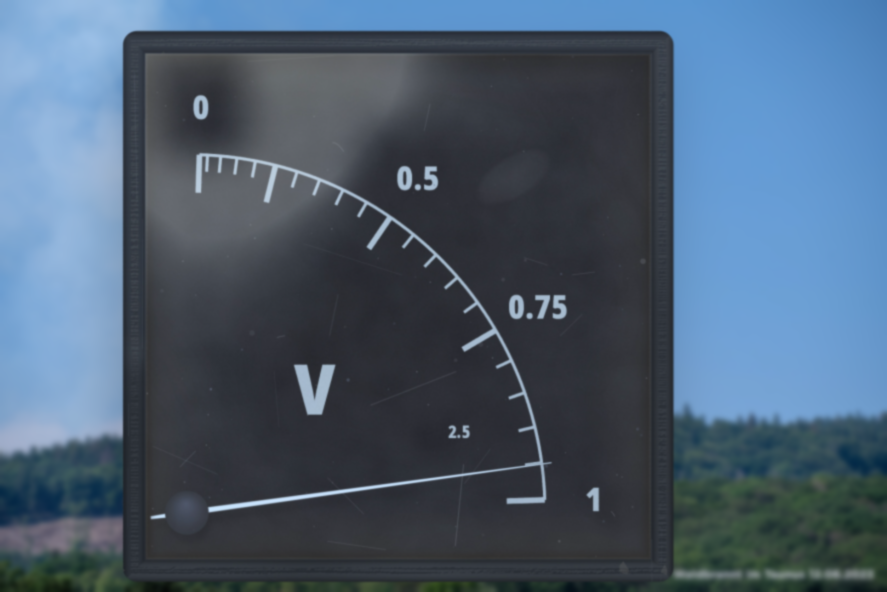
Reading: **0.95** V
